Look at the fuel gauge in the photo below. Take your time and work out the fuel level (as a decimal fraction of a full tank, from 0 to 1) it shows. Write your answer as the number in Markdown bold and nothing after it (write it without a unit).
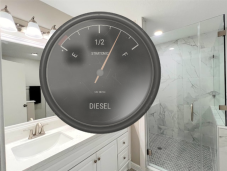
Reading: **0.75**
